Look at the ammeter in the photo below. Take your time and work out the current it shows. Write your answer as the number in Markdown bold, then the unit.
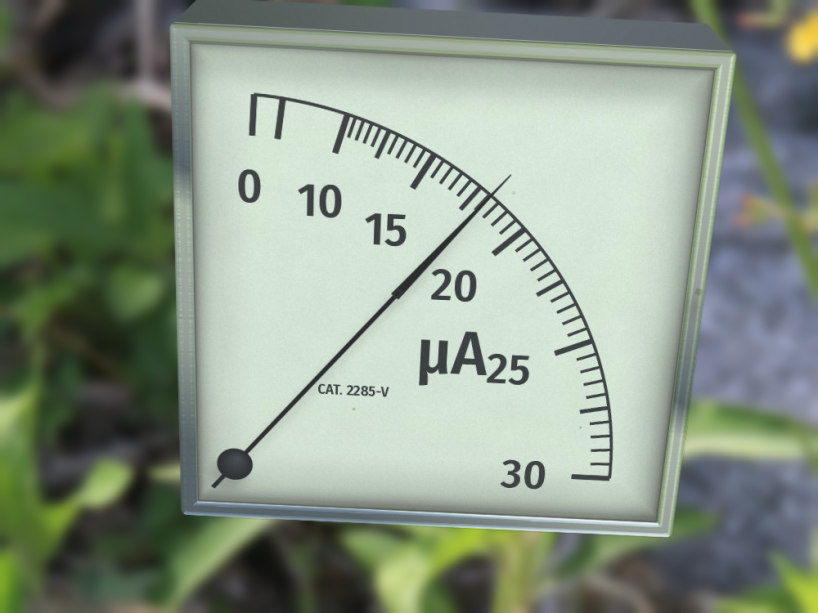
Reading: **18** µA
